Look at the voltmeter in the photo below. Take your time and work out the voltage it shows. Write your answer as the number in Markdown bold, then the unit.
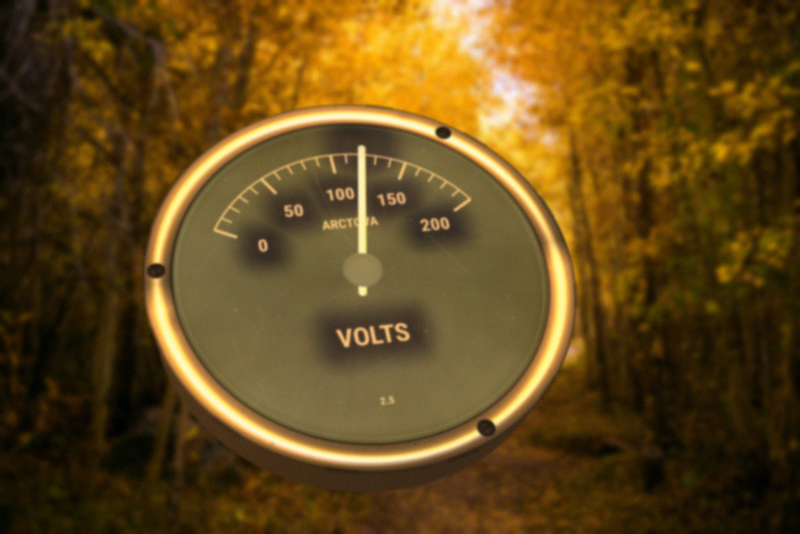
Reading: **120** V
